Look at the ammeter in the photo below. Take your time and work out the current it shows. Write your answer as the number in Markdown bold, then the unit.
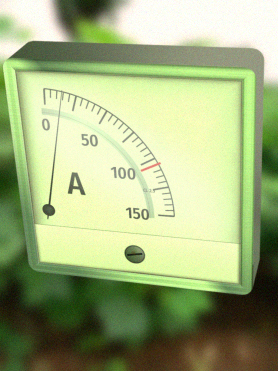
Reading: **15** A
